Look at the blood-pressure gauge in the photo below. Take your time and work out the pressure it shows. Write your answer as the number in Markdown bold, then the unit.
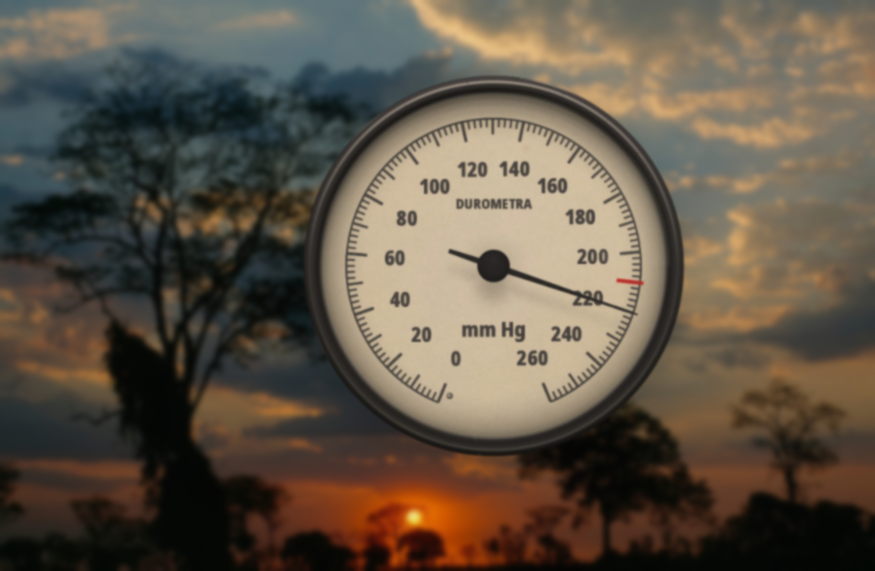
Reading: **220** mmHg
